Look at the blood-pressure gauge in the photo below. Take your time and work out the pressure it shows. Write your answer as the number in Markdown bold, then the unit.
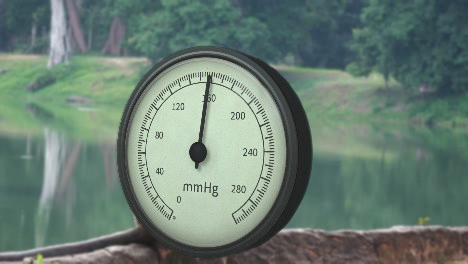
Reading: **160** mmHg
